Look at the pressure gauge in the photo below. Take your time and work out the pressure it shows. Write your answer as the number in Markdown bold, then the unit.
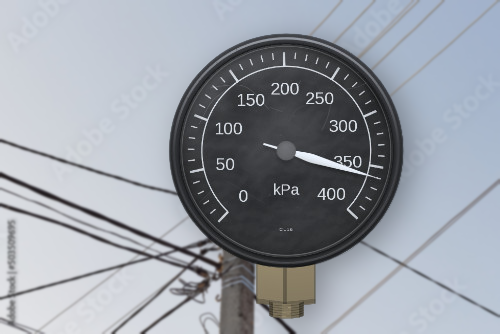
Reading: **360** kPa
